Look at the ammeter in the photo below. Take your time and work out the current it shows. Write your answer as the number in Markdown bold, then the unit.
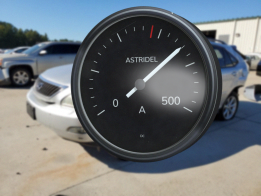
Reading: **360** A
